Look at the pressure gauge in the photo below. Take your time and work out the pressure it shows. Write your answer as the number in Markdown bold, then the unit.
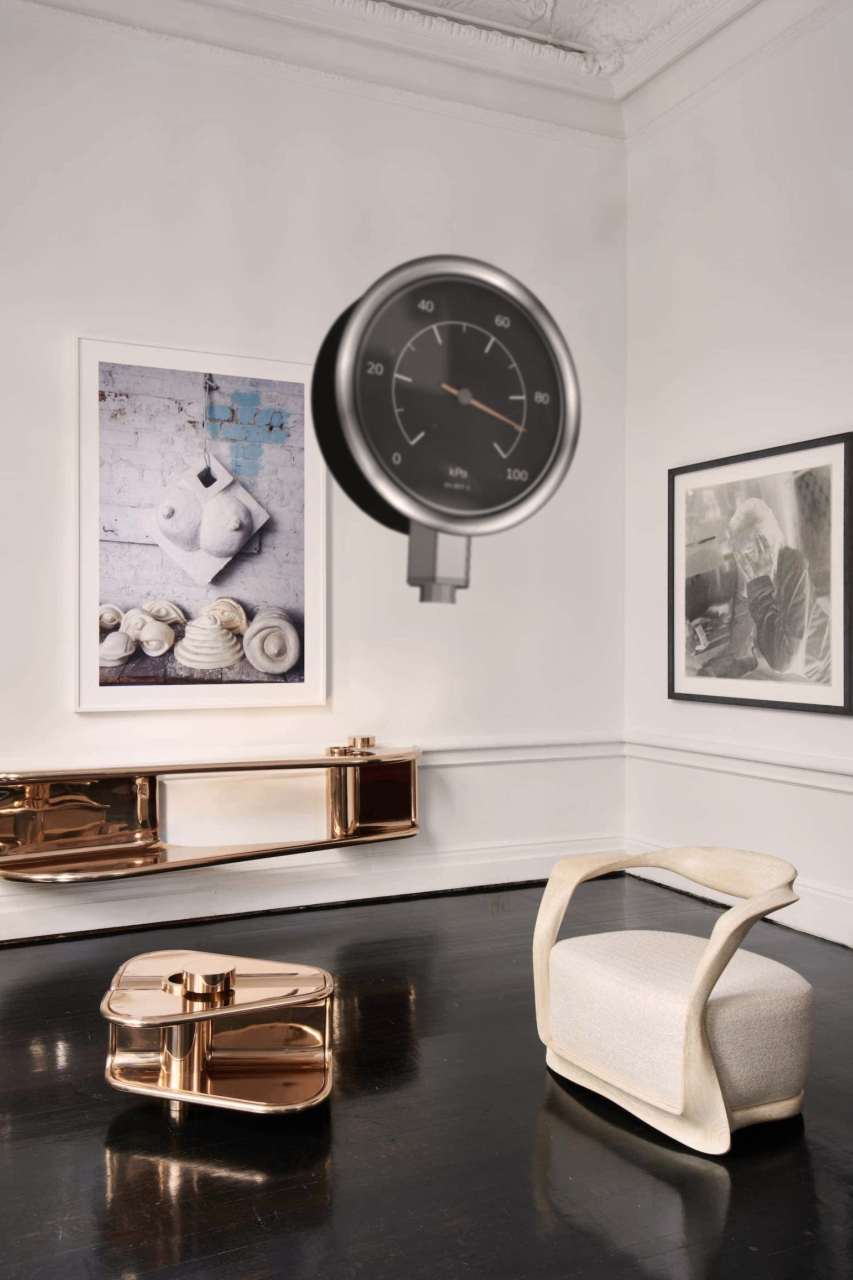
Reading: **90** kPa
